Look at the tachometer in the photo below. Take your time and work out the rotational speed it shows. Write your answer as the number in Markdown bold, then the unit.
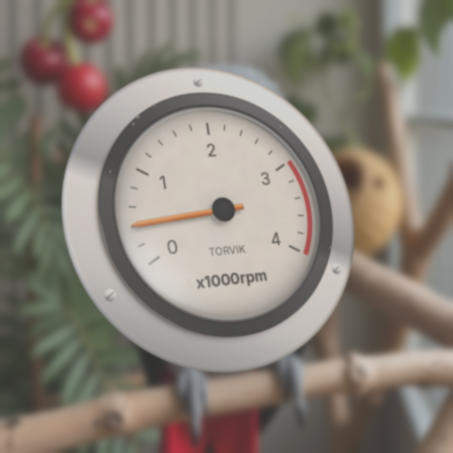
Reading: **400** rpm
